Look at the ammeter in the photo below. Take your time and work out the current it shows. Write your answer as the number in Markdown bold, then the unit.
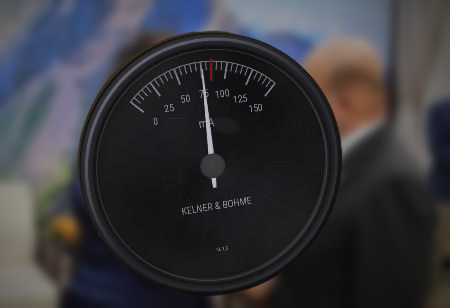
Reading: **75** mA
